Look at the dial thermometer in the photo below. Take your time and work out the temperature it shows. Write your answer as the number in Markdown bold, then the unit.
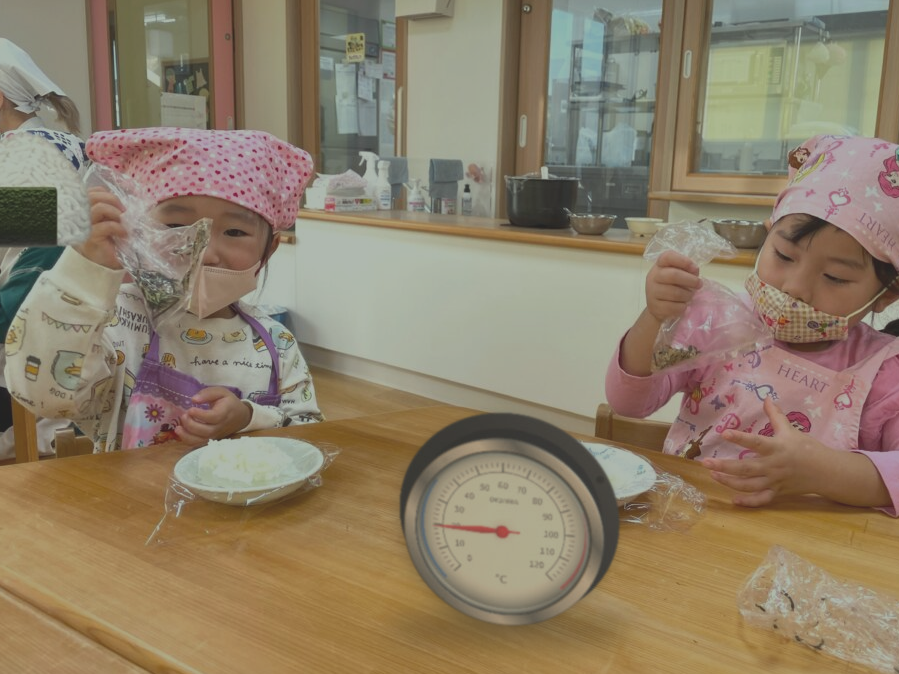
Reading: **20** °C
